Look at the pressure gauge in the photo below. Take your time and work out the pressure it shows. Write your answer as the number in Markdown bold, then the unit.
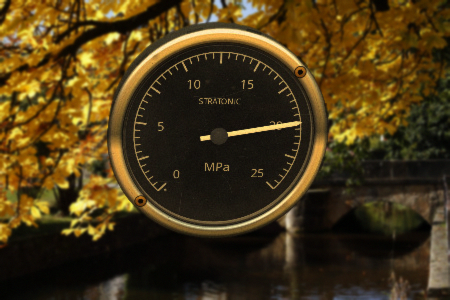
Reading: **20** MPa
